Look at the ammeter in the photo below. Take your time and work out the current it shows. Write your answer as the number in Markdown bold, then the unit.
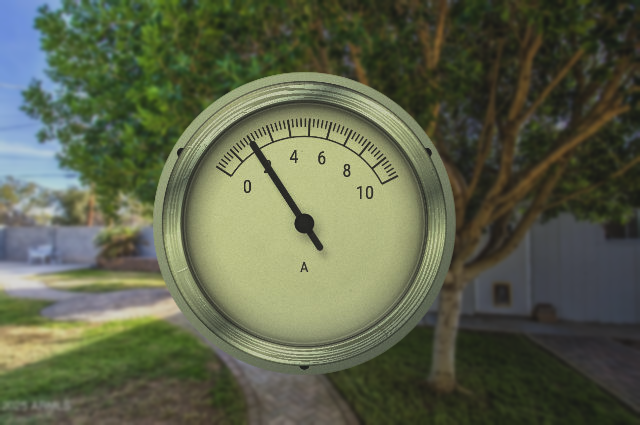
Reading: **2** A
